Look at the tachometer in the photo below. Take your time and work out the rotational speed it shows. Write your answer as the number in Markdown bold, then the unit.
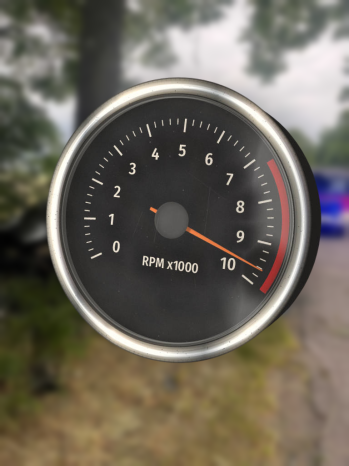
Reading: **9600** rpm
